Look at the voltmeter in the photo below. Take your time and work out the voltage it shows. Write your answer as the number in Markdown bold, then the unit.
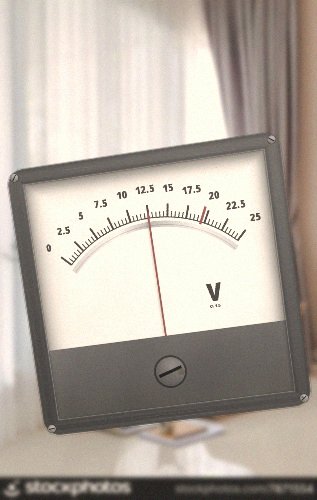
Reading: **12.5** V
